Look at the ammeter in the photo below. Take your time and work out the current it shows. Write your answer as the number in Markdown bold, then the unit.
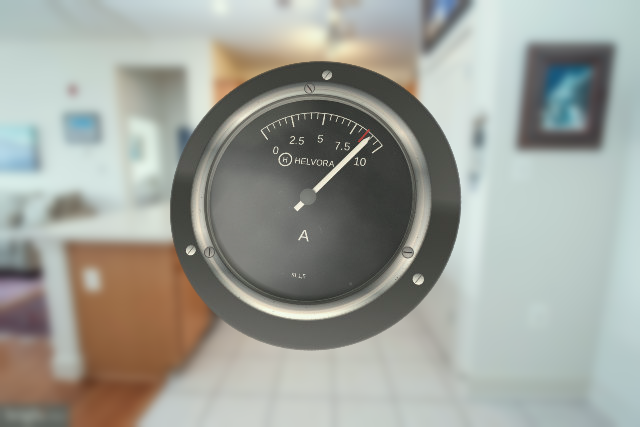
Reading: **9** A
